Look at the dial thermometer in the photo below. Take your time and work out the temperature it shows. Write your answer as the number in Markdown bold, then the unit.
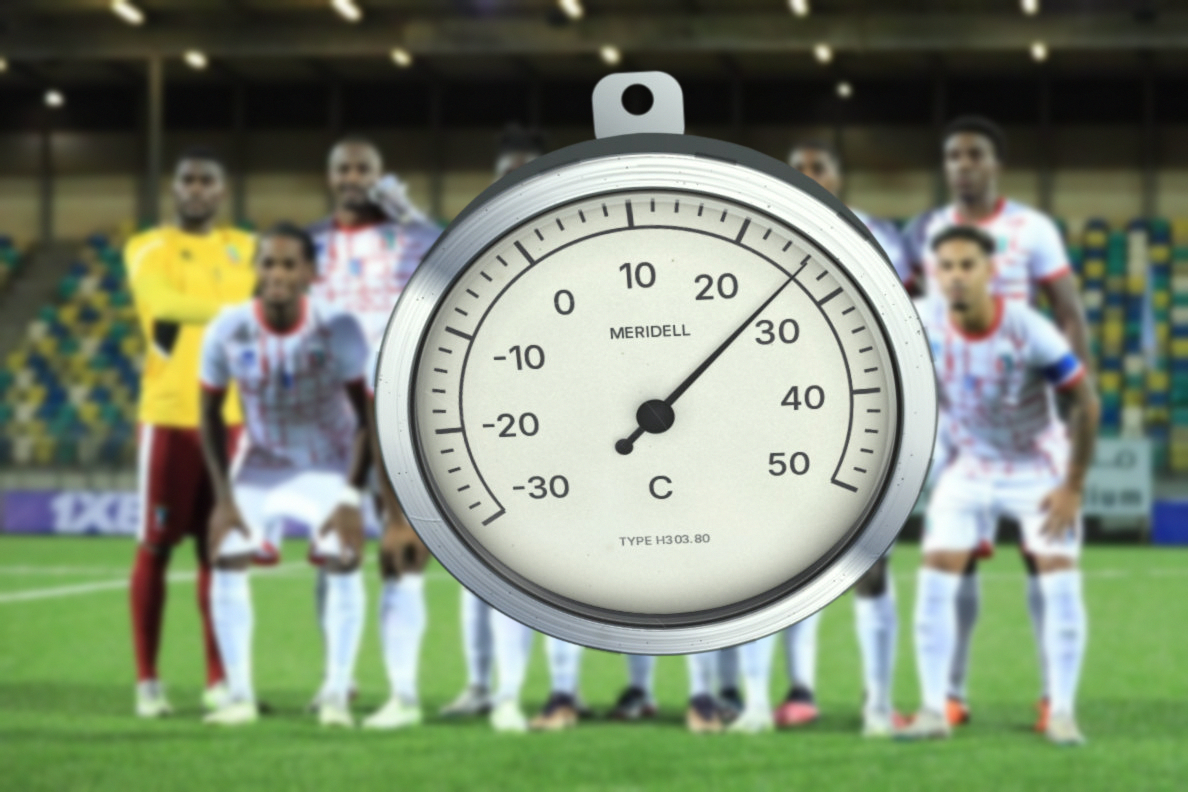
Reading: **26** °C
